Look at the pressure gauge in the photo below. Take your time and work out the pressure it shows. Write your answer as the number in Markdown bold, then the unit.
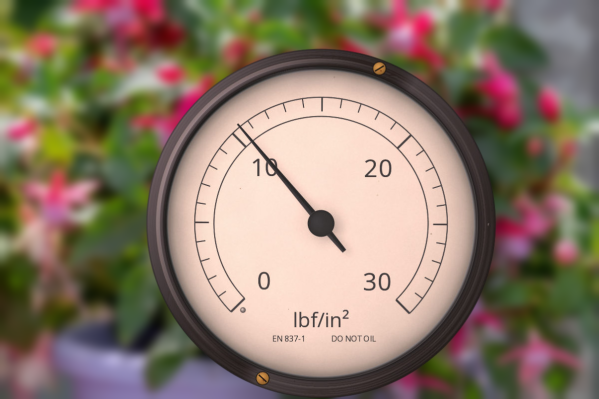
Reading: **10.5** psi
